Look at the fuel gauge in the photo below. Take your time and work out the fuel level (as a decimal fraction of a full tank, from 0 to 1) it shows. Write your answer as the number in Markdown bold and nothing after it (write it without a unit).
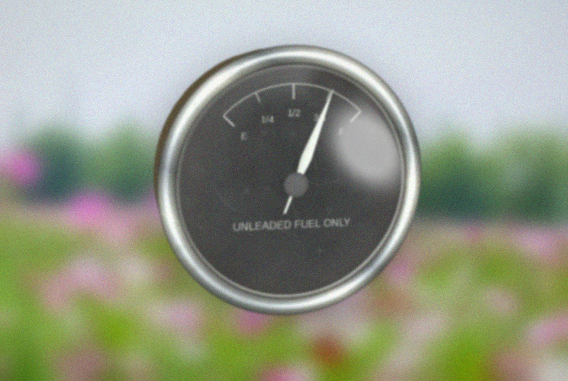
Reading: **0.75**
